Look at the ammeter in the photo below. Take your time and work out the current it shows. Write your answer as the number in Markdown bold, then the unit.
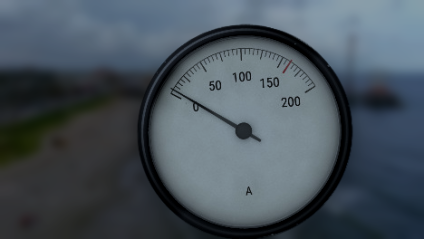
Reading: **5** A
